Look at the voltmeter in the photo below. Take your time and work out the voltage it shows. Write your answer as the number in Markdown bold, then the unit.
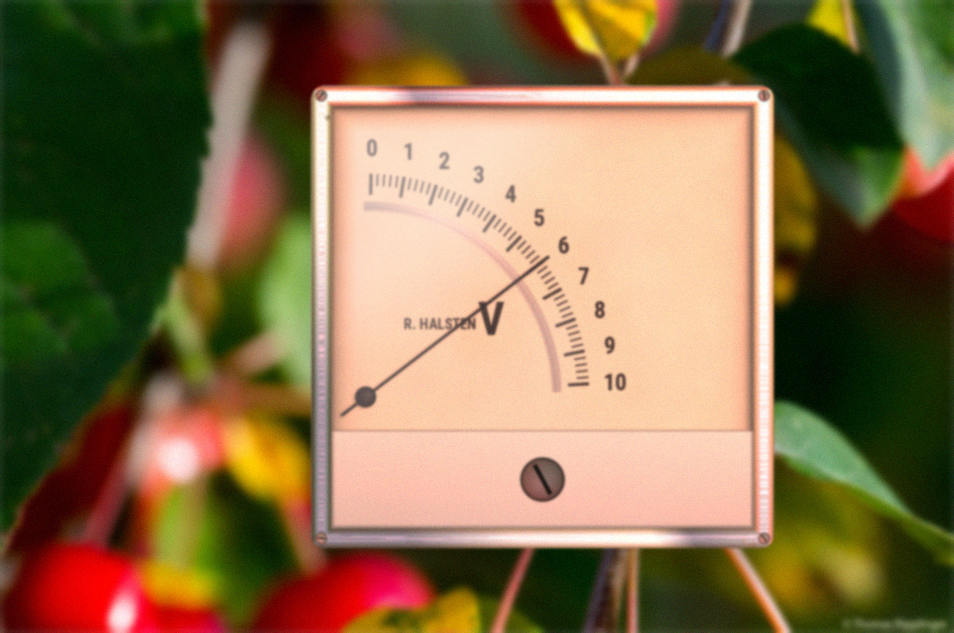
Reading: **6** V
